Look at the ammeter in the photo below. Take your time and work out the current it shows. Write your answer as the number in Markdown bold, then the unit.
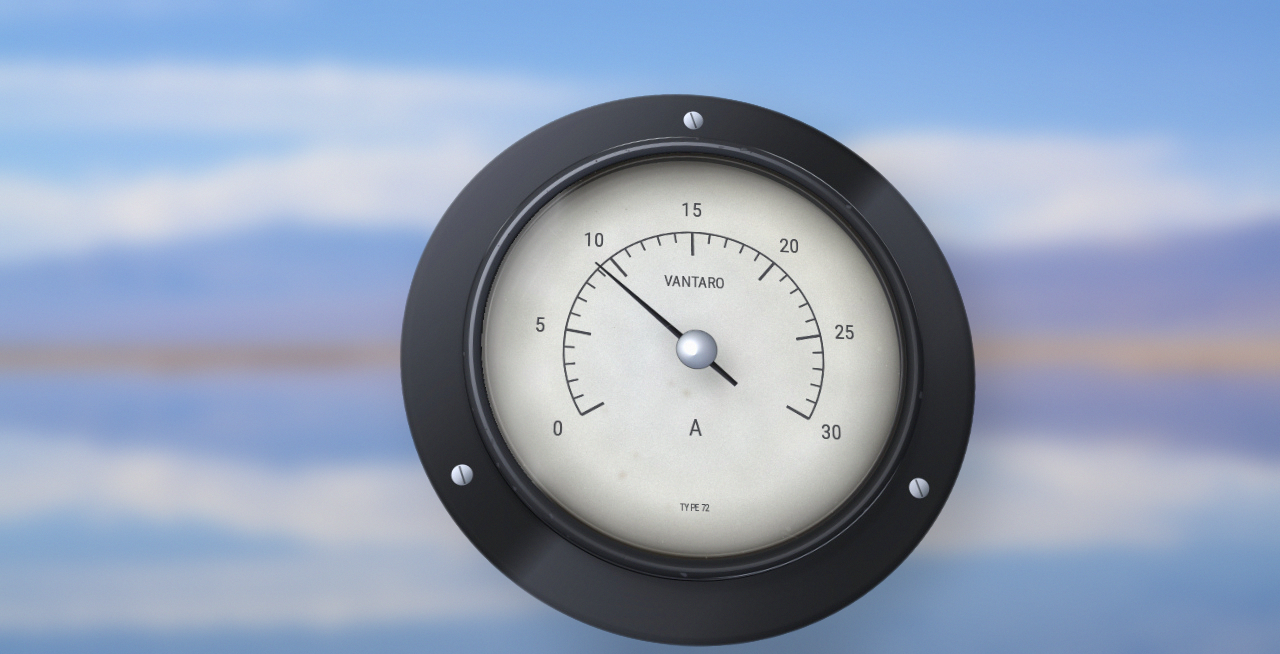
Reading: **9** A
